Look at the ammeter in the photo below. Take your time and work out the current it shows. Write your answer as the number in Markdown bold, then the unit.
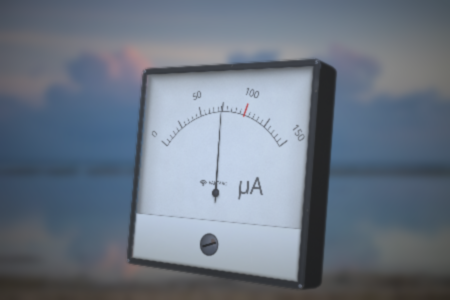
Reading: **75** µA
